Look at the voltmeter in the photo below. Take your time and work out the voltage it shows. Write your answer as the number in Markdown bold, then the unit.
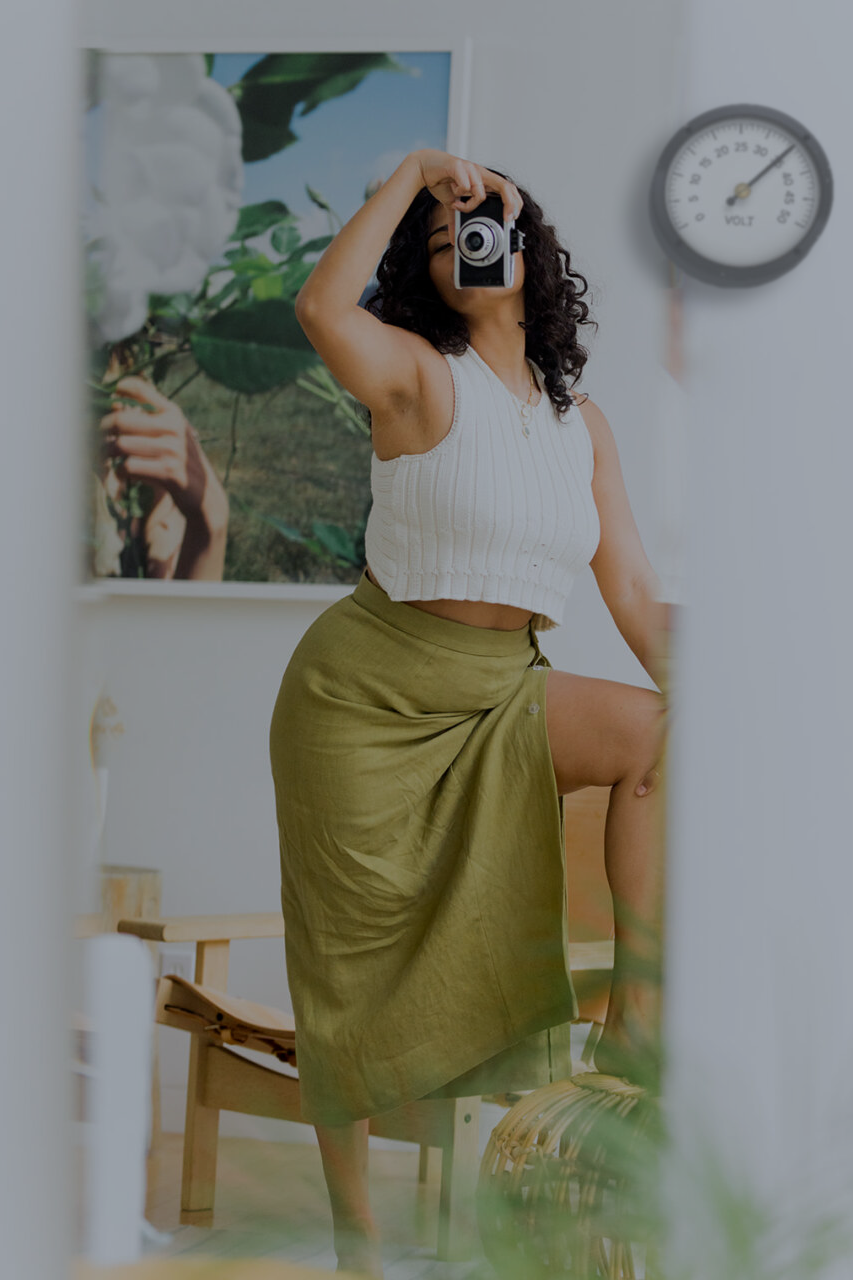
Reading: **35** V
